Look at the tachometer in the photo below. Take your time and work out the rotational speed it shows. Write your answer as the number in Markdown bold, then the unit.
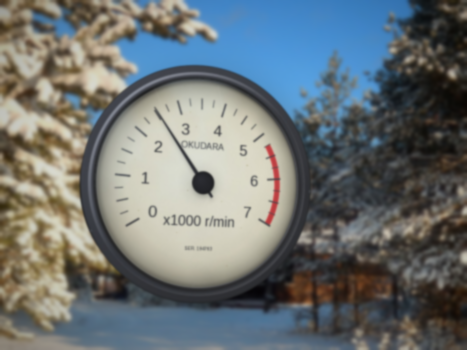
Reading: **2500** rpm
